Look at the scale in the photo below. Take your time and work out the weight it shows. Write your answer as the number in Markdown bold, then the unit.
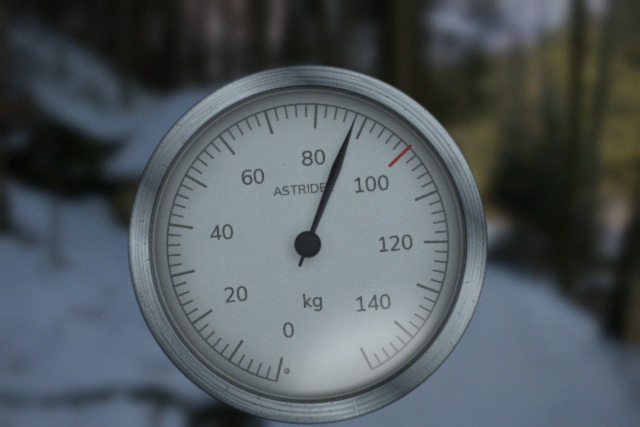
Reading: **88** kg
